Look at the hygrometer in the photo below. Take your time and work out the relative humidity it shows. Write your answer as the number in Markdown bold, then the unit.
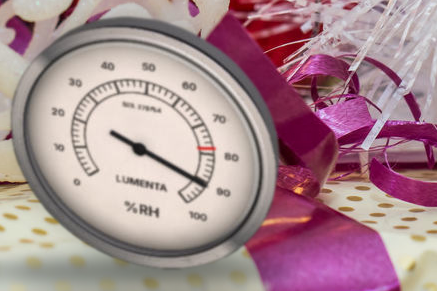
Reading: **90** %
